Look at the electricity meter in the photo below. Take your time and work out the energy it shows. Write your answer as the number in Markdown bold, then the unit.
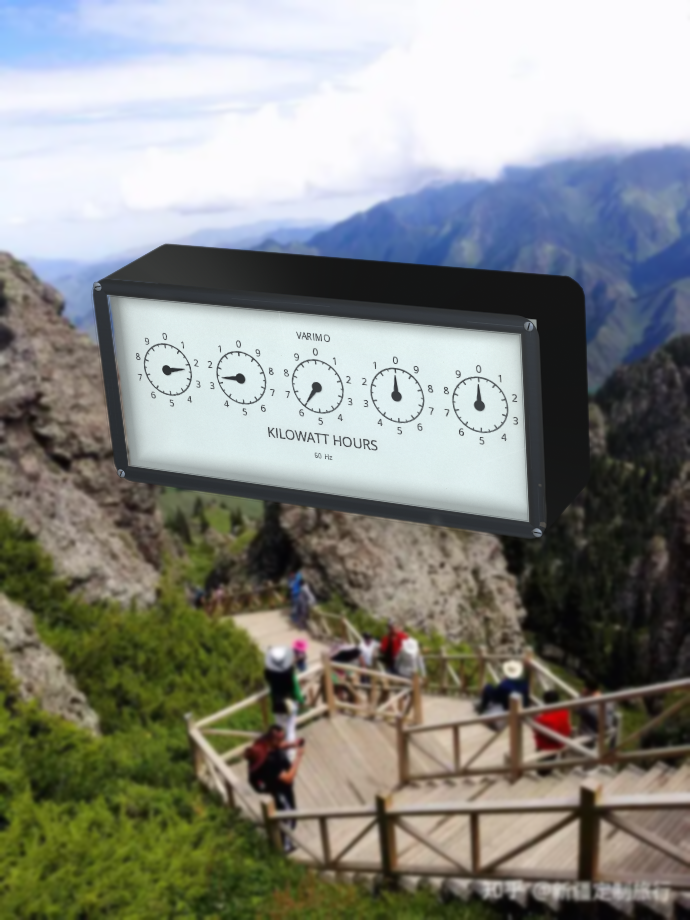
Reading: **22600** kWh
